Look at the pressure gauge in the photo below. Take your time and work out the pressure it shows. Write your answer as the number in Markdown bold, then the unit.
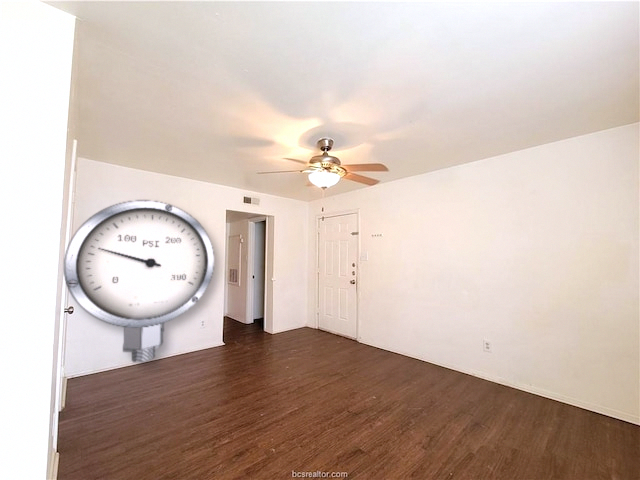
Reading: **60** psi
